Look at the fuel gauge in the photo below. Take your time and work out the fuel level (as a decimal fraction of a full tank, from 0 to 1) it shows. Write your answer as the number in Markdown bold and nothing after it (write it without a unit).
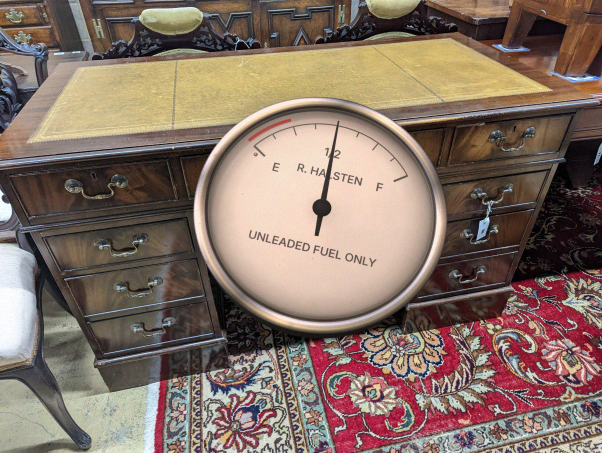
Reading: **0.5**
